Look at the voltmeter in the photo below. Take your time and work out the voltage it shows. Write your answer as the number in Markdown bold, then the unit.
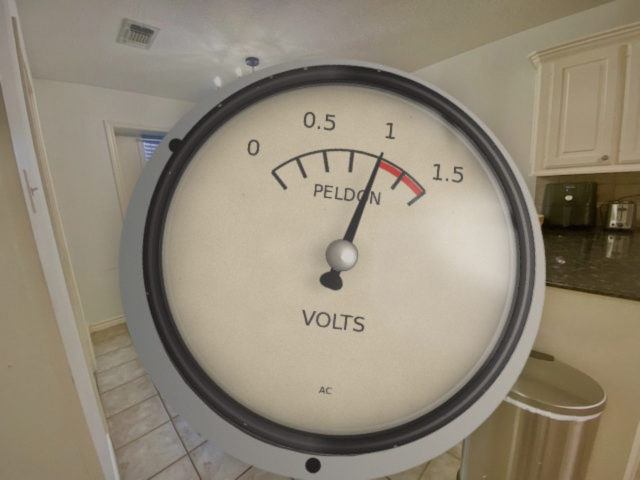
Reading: **1** V
